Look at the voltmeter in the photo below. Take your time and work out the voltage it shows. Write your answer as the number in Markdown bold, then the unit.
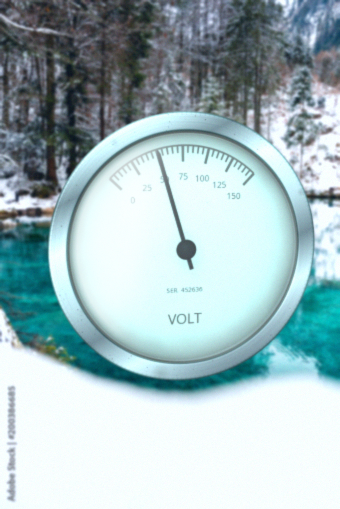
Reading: **50** V
